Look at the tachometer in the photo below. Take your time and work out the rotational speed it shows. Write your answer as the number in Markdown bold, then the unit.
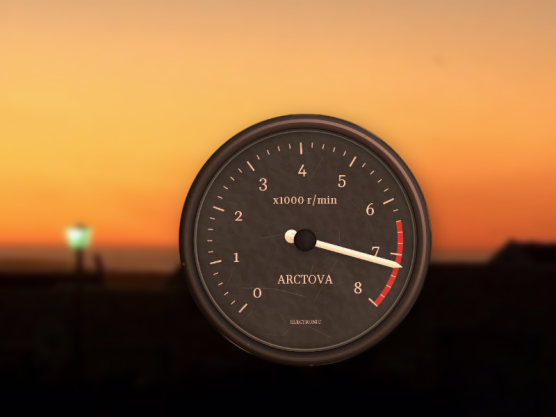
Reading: **7200** rpm
